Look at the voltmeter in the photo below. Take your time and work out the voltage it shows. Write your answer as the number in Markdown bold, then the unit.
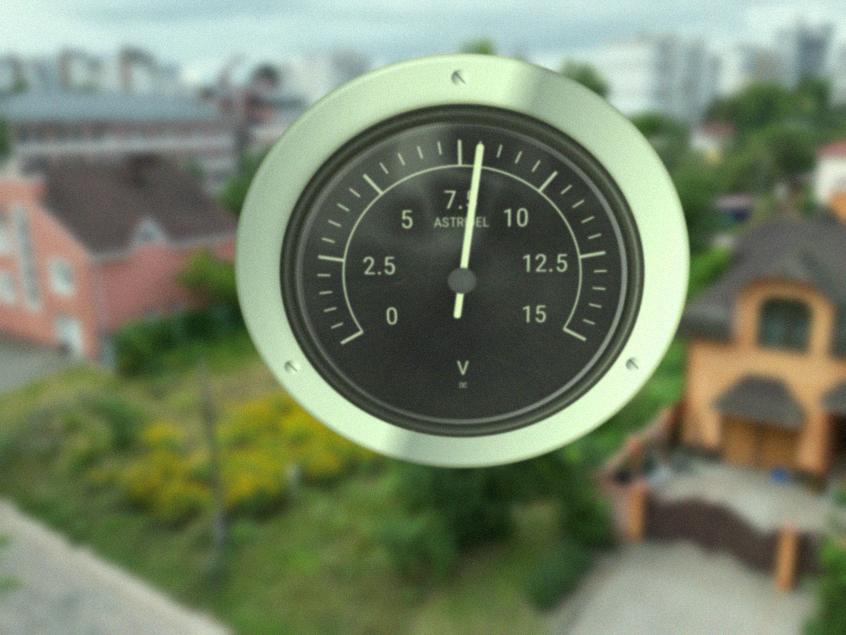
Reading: **8** V
